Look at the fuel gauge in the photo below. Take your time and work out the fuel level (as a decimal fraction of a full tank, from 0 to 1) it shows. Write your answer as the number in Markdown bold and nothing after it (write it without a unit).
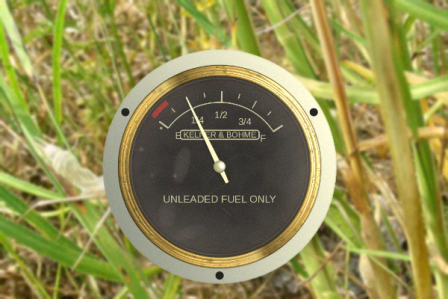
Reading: **0.25**
